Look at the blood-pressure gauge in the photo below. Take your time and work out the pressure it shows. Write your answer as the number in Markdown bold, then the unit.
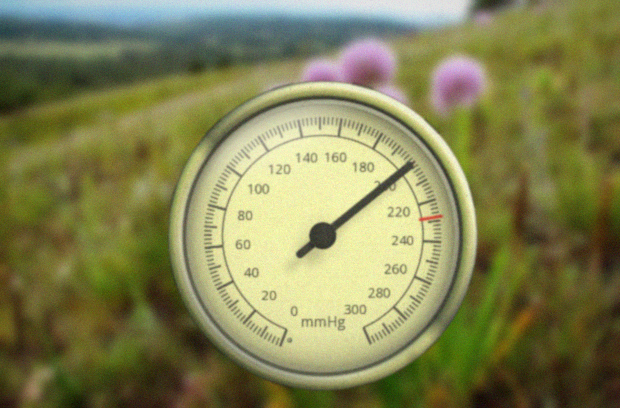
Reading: **200** mmHg
